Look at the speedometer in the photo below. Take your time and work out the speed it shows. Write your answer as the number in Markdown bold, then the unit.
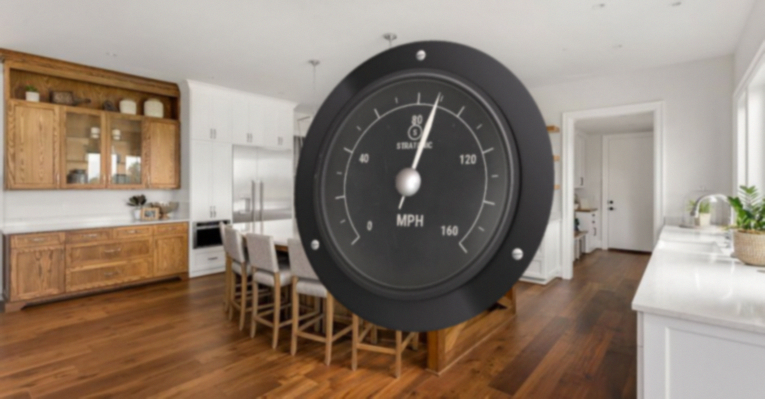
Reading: **90** mph
